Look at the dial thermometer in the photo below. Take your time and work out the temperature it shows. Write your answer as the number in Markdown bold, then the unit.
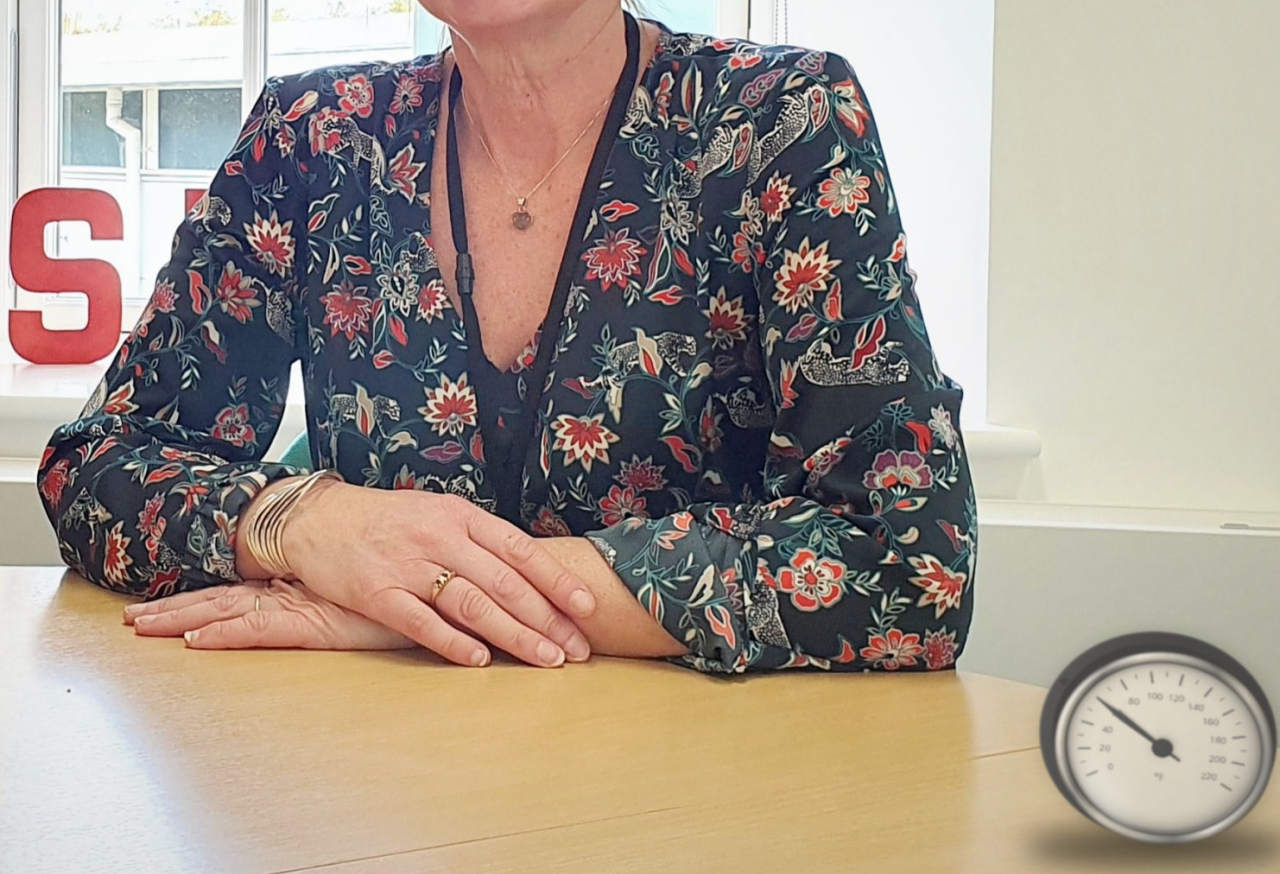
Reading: **60** °F
